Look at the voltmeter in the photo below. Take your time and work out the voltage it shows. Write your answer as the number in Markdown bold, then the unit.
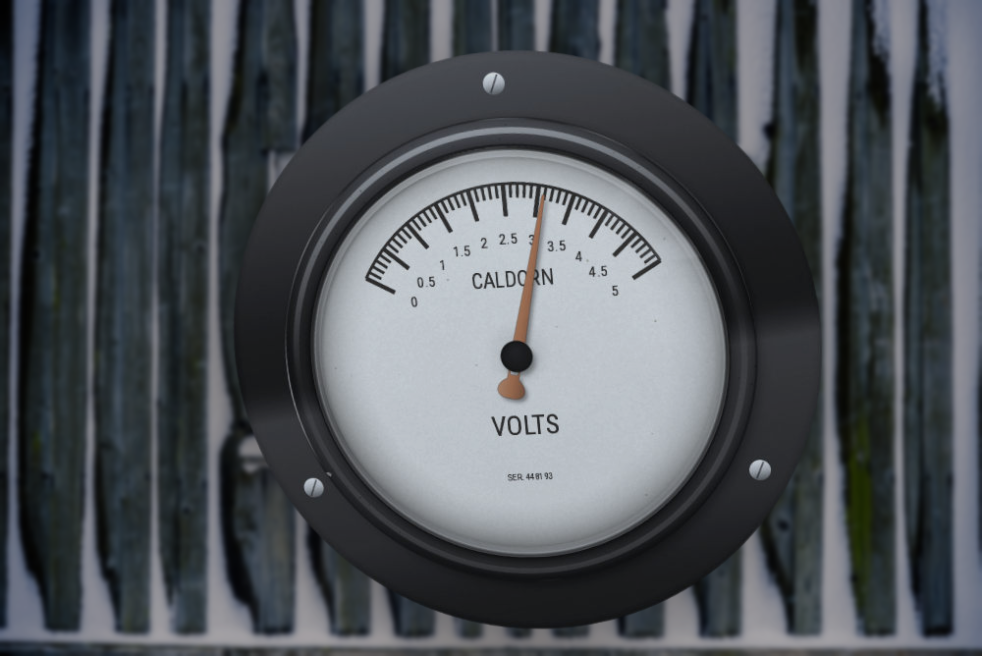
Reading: **3.1** V
